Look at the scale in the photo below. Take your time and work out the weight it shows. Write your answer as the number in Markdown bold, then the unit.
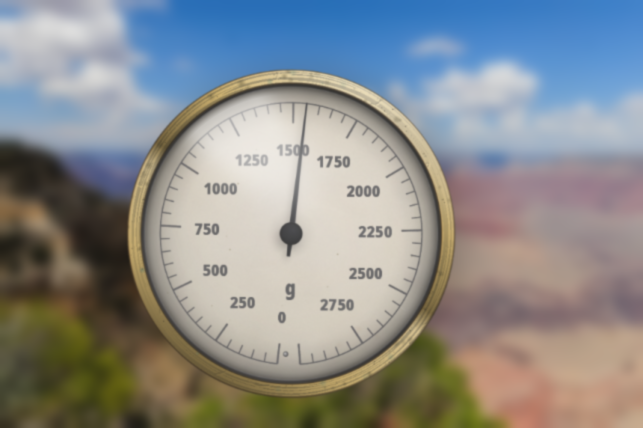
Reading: **1550** g
